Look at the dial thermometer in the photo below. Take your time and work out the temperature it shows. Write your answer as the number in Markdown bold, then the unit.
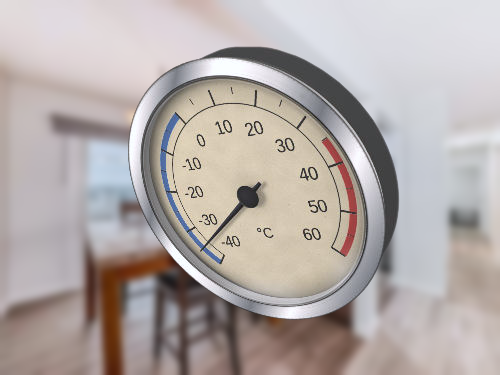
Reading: **-35** °C
